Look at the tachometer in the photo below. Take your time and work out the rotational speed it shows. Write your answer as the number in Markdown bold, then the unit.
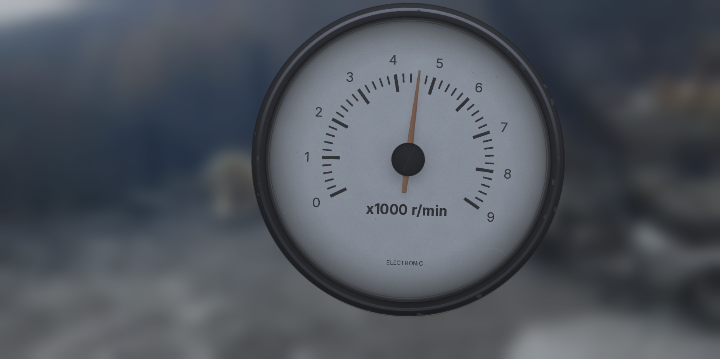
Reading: **4600** rpm
